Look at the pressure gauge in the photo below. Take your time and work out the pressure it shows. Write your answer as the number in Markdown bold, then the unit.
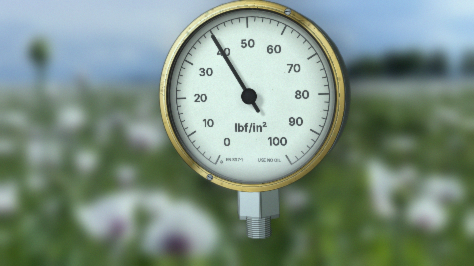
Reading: **40** psi
